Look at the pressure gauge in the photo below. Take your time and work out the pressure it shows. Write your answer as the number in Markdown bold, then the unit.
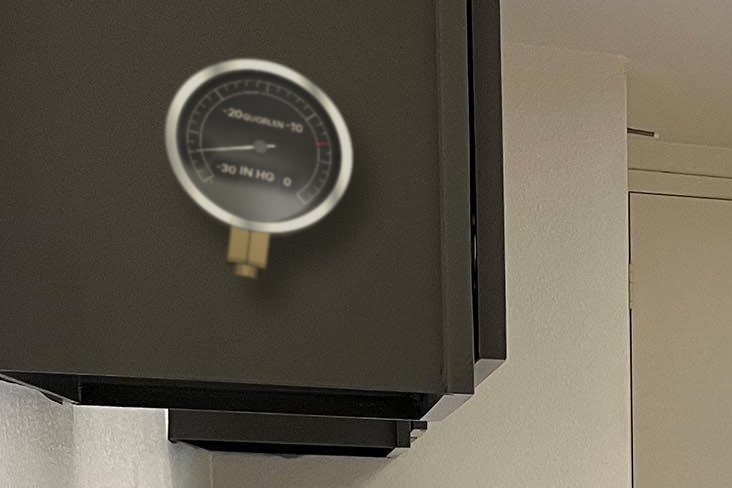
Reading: **-27** inHg
